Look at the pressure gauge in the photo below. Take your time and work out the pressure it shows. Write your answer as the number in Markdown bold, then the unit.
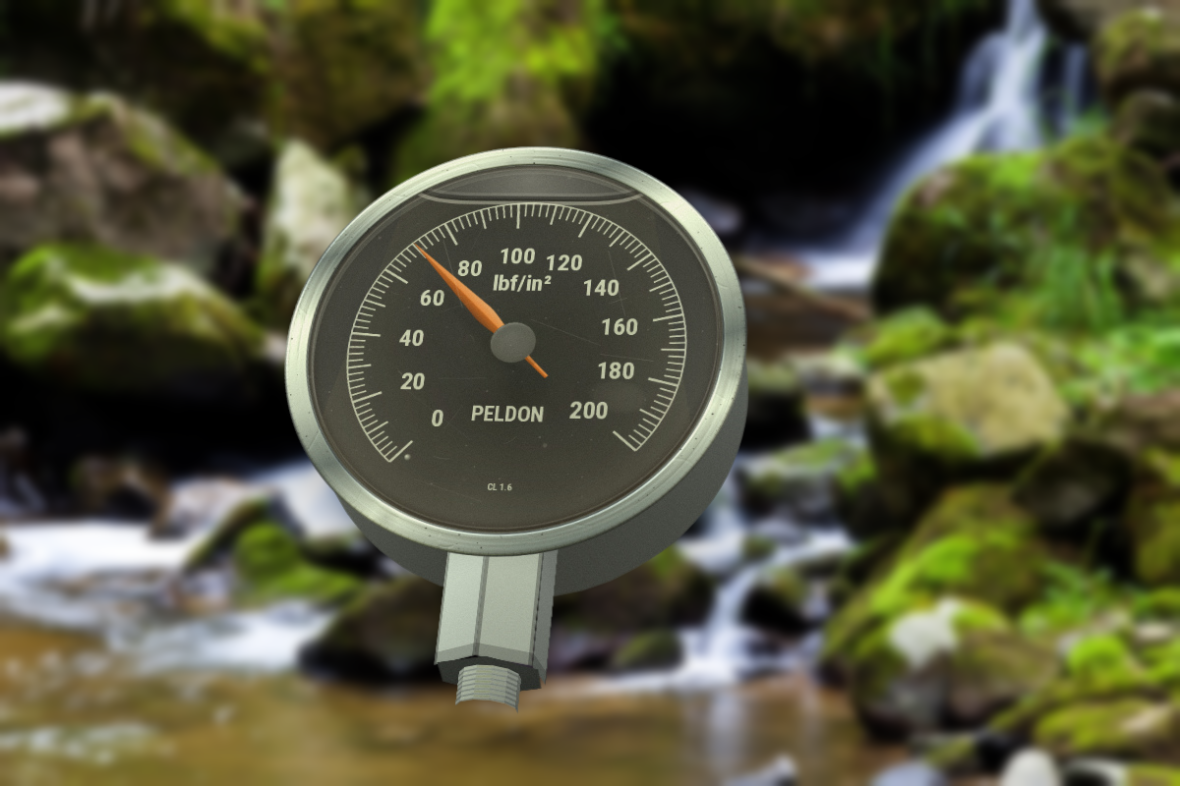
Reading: **70** psi
